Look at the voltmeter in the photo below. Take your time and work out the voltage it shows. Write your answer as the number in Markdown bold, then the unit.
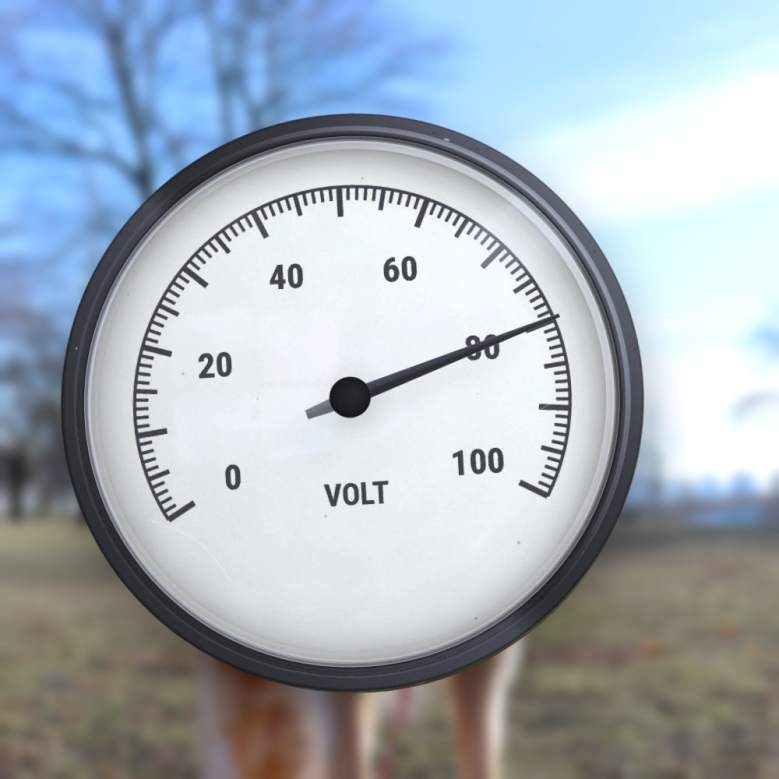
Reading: **80** V
